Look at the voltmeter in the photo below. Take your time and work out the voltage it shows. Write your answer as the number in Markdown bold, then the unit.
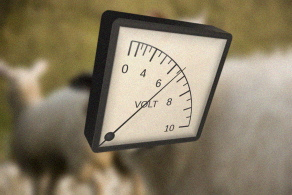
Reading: **6.5** V
